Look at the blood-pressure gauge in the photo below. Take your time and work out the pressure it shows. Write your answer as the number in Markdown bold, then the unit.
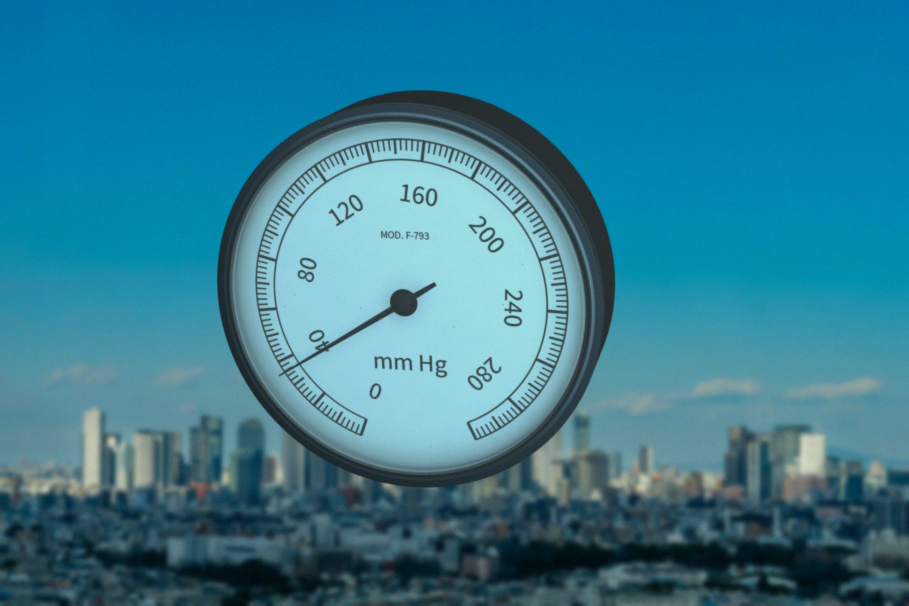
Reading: **36** mmHg
